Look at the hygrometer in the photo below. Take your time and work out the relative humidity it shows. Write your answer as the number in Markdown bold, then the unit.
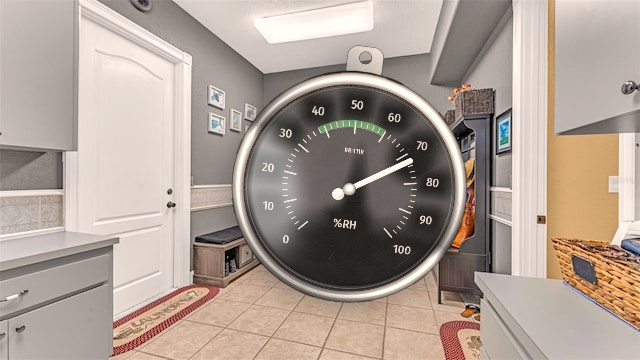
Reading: **72** %
